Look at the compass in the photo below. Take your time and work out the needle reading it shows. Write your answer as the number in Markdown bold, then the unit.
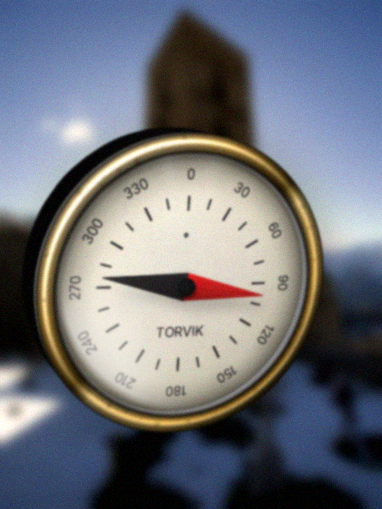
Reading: **97.5** °
